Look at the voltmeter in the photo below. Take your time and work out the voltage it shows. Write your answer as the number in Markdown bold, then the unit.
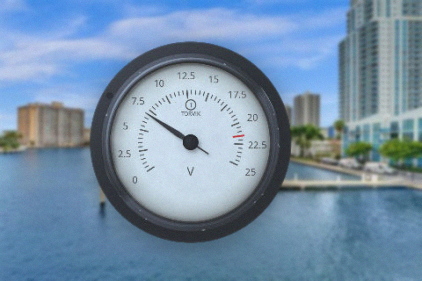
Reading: **7** V
